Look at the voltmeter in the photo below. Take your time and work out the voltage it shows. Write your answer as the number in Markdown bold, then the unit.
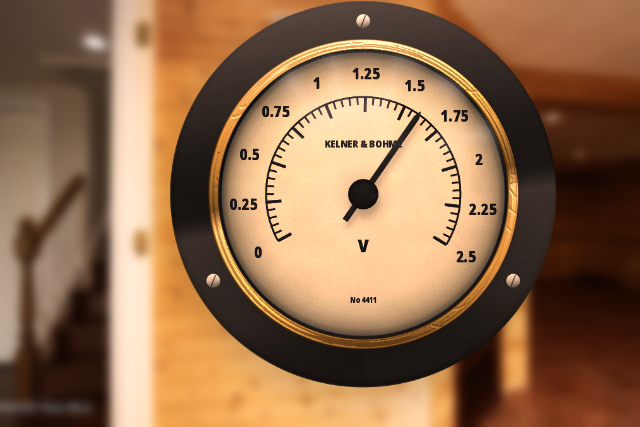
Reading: **1.6** V
